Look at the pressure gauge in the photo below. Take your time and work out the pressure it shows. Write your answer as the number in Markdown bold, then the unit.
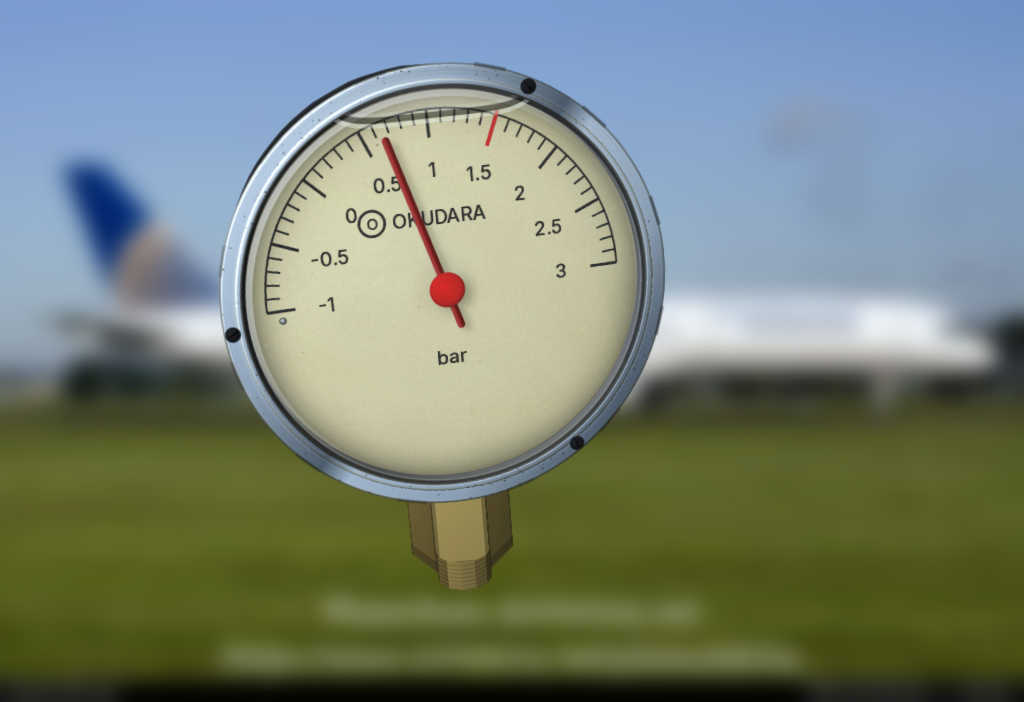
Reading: **0.65** bar
